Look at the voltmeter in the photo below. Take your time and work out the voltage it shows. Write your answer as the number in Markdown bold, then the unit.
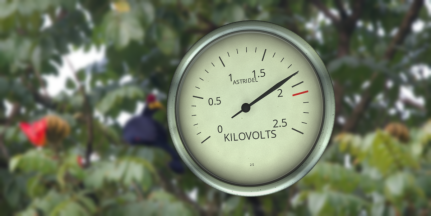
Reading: **1.9** kV
